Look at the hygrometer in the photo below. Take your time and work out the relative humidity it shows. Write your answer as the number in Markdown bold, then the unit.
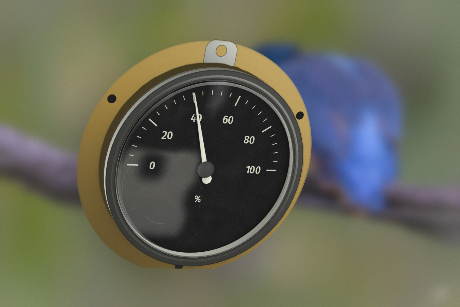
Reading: **40** %
